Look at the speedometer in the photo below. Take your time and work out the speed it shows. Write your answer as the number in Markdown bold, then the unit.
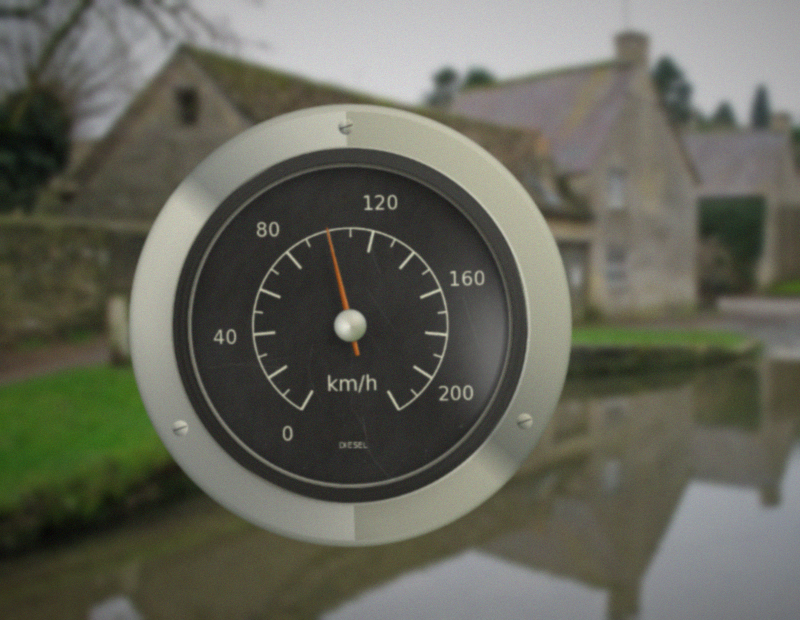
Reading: **100** km/h
